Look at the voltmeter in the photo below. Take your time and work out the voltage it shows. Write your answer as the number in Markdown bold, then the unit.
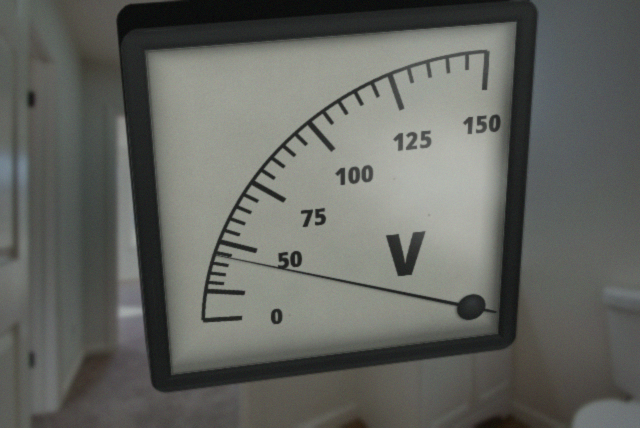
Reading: **45** V
